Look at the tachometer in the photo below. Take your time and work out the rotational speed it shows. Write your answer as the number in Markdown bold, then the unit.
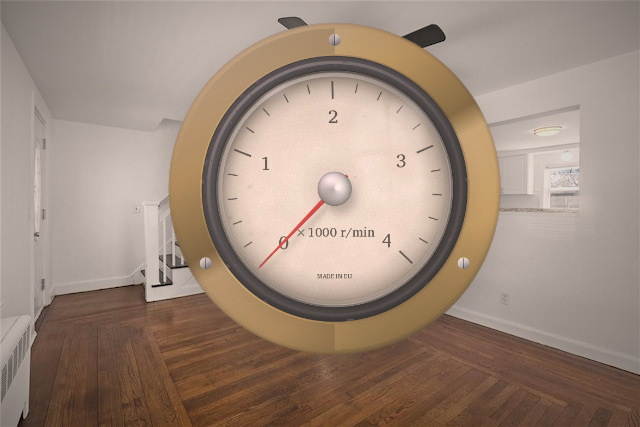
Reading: **0** rpm
